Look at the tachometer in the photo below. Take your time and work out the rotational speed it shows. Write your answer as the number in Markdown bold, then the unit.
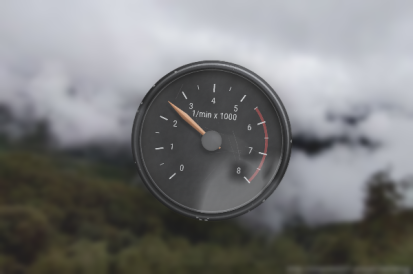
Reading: **2500** rpm
